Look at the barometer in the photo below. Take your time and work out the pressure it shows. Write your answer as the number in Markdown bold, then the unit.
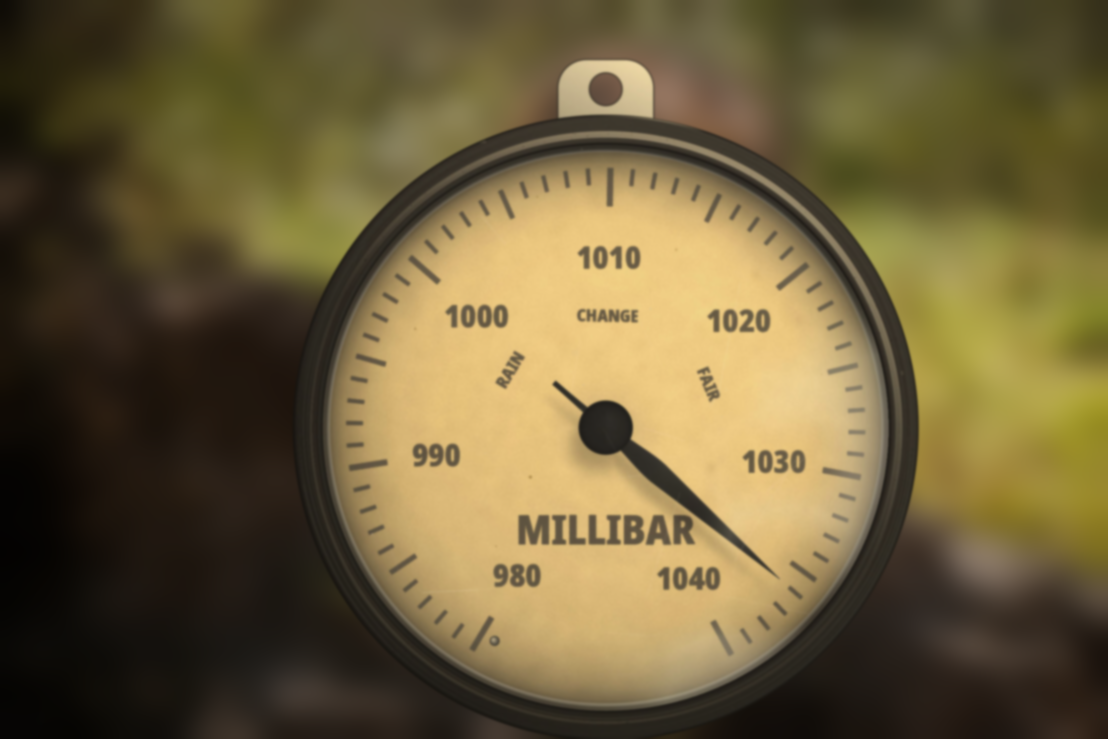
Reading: **1036** mbar
